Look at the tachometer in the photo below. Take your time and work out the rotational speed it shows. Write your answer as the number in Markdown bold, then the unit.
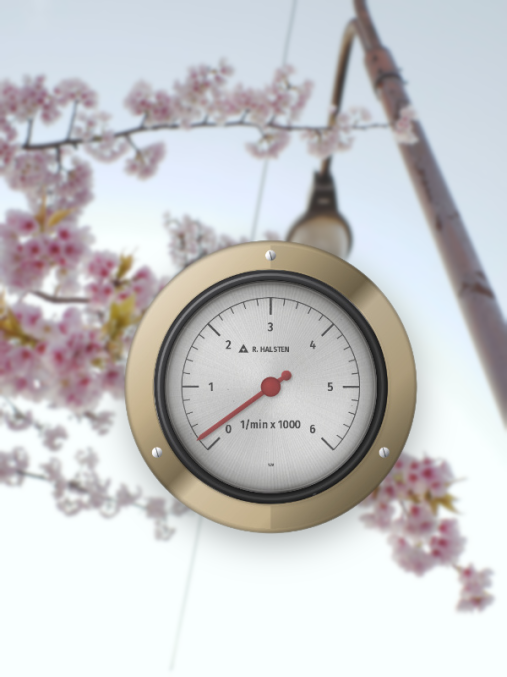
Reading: **200** rpm
